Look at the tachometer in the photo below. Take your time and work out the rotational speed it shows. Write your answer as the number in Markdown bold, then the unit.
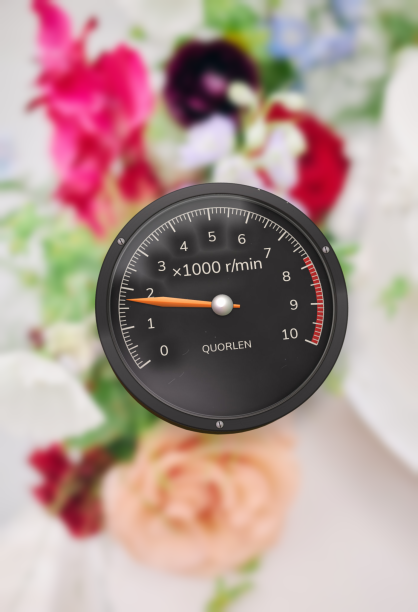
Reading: **1700** rpm
